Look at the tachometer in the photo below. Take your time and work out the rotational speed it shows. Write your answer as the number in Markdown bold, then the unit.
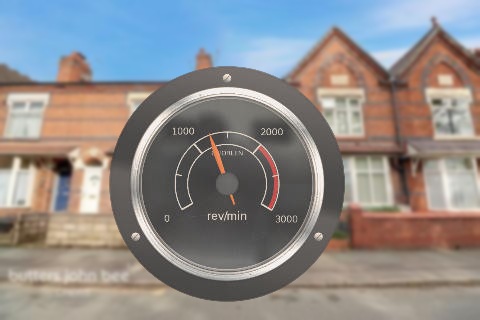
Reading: **1250** rpm
